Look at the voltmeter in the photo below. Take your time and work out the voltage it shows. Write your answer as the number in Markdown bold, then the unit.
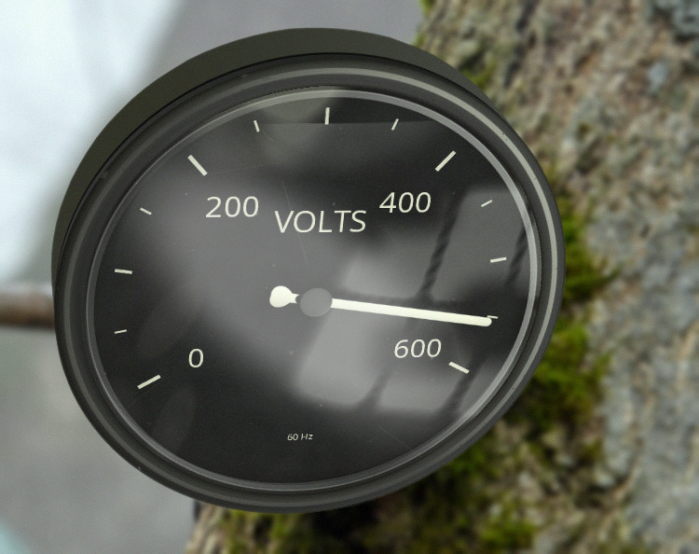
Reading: **550** V
